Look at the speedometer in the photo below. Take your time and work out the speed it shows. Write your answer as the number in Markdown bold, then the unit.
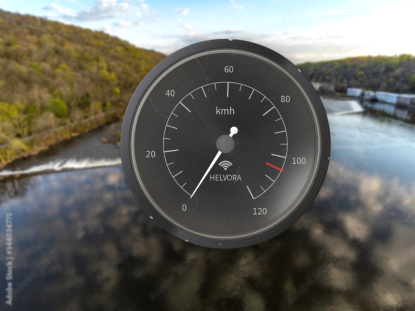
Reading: **0** km/h
